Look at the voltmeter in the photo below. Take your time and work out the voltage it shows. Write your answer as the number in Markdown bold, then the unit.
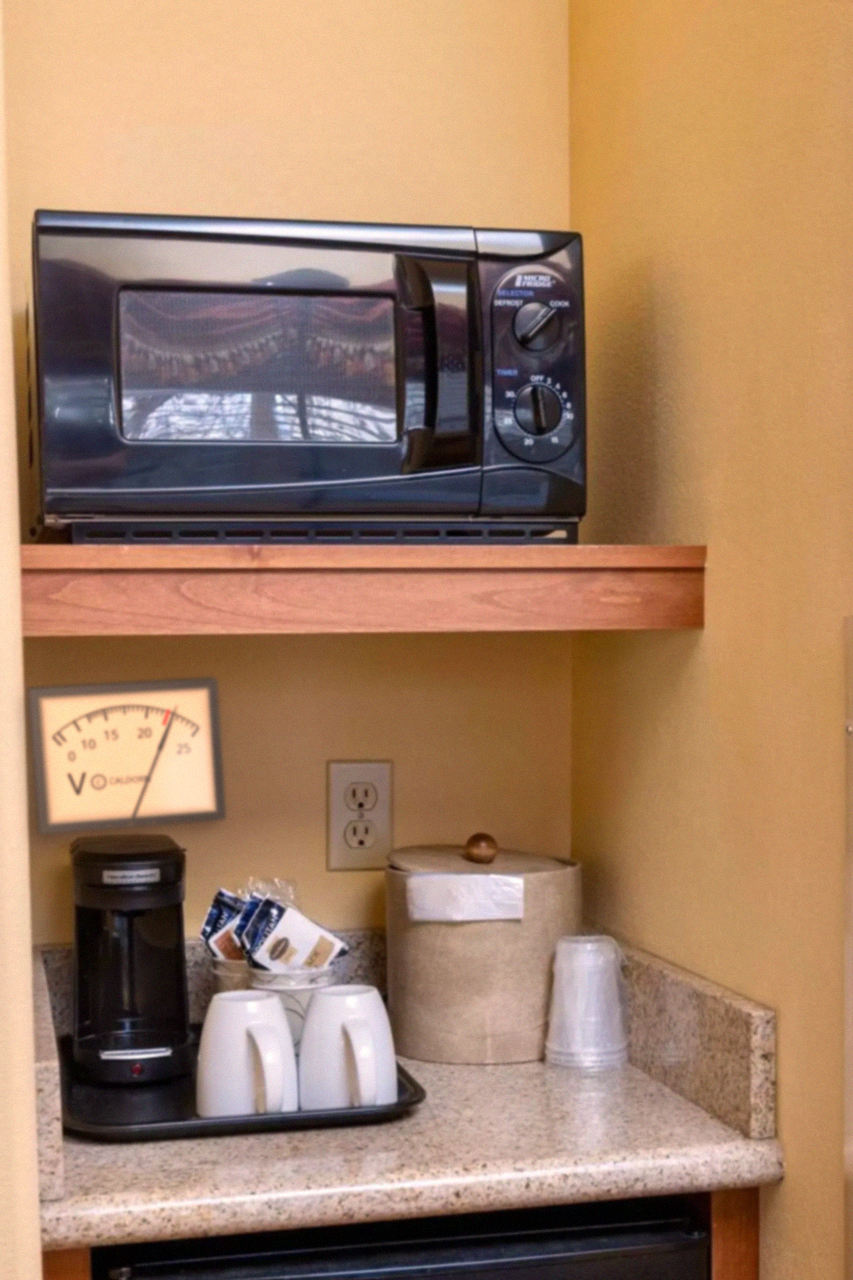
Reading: **22.5** V
